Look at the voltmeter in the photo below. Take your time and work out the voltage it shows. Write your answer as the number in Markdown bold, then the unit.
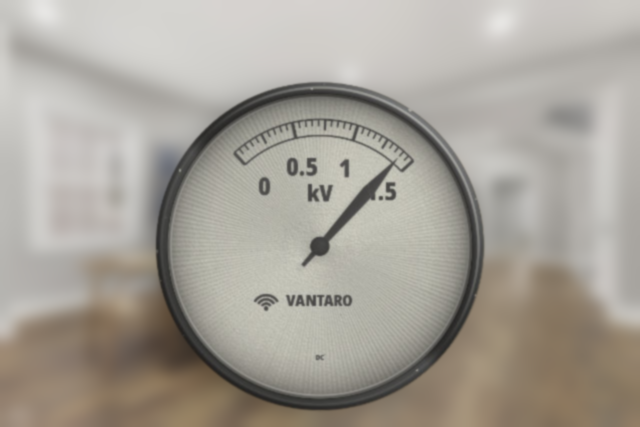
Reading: **1.4** kV
